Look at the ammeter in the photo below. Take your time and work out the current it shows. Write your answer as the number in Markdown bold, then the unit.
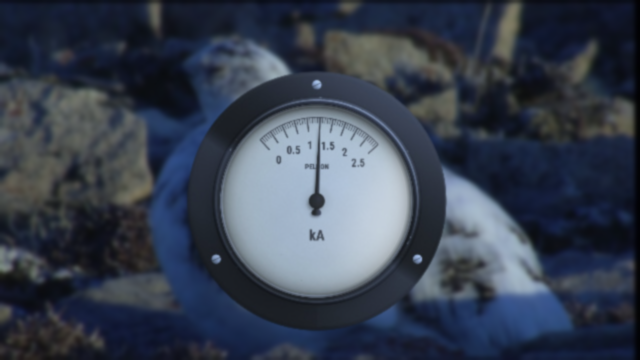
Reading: **1.25** kA
